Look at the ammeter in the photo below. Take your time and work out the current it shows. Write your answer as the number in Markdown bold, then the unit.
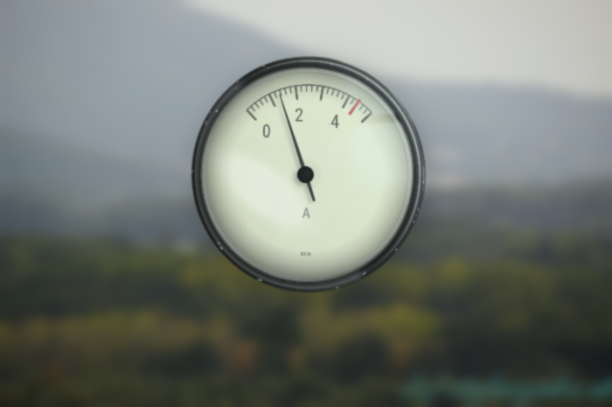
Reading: **1.4** A
